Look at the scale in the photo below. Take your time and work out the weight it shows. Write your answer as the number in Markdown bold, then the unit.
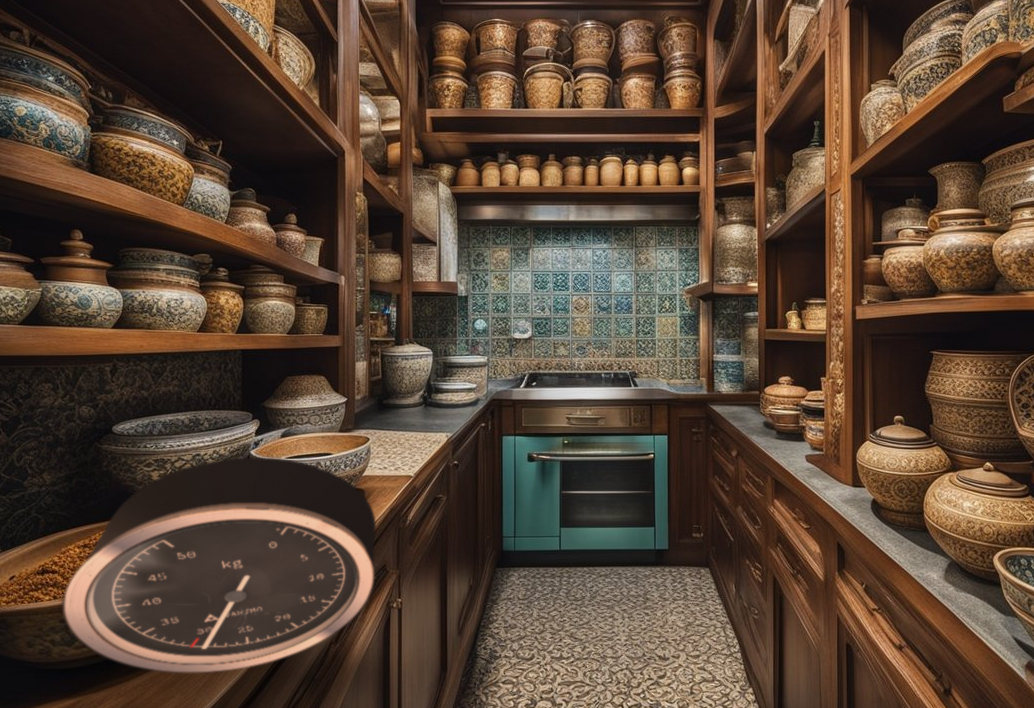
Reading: **29** kg
